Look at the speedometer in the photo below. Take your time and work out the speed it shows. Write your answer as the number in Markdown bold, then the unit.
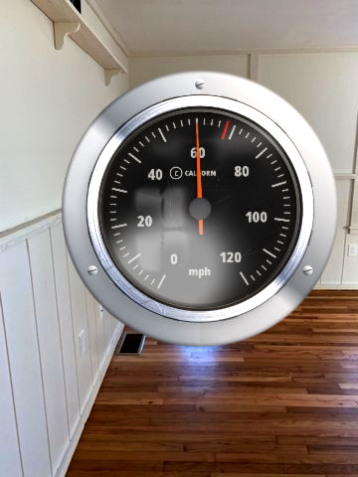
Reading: **60** mph
